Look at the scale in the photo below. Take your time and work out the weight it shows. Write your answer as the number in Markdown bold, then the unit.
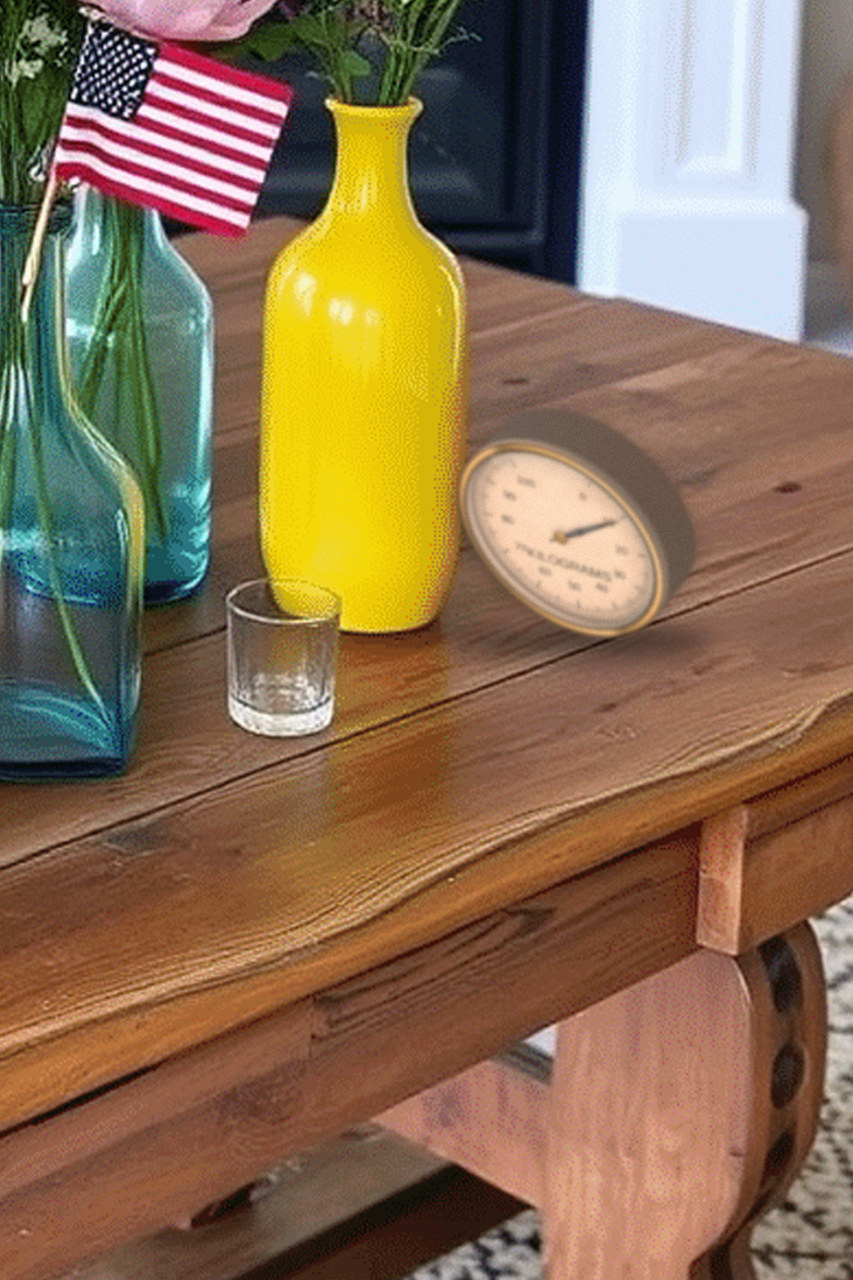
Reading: **10** kg
